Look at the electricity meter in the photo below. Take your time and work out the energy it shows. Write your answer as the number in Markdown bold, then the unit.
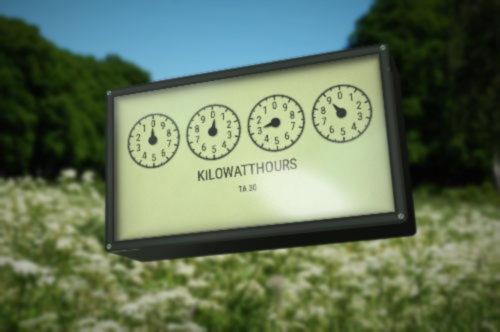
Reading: **29** kWh
